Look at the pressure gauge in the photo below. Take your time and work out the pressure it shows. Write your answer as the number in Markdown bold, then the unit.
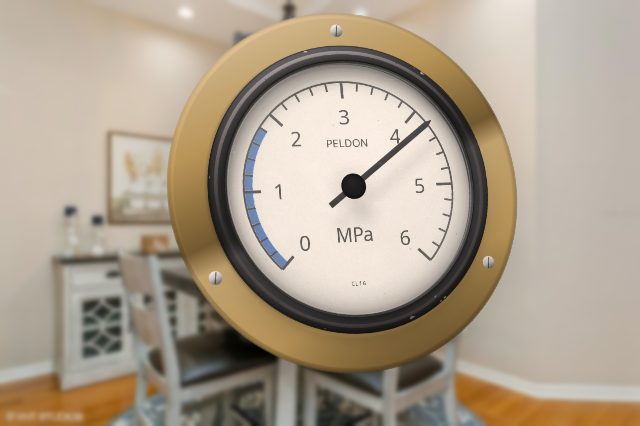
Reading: **4.2** MPa
